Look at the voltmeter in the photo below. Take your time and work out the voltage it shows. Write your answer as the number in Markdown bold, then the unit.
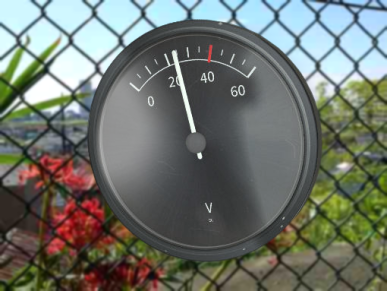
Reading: **25** V
